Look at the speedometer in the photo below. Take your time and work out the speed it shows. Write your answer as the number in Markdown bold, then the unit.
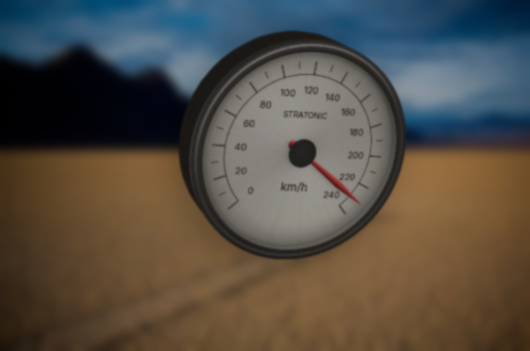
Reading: **230** km/h
